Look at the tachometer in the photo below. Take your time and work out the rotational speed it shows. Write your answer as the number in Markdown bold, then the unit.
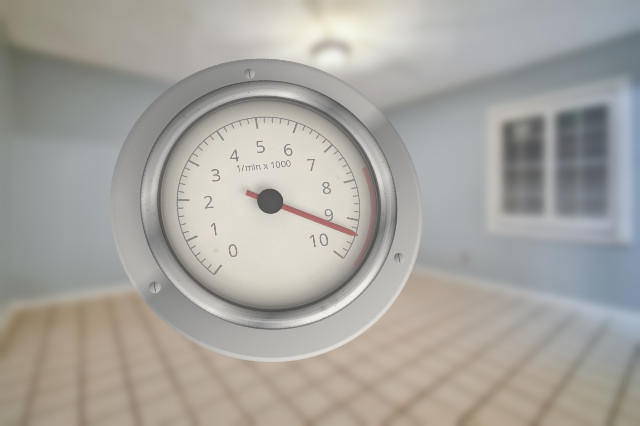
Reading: **9400** rpm
